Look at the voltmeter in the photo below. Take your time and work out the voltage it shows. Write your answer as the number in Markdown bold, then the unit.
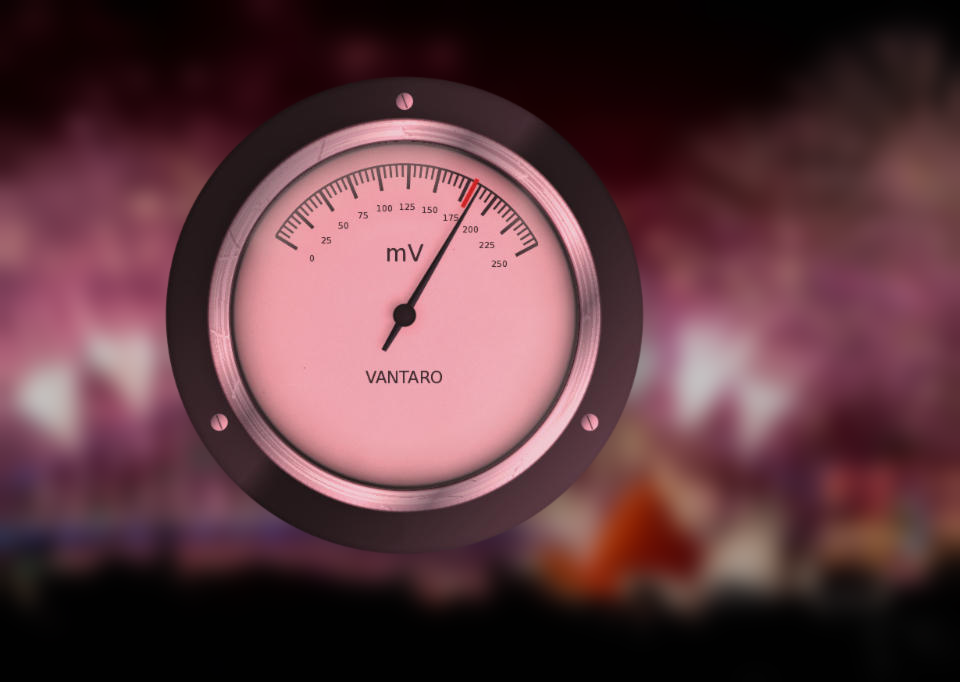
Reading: **185** mV
